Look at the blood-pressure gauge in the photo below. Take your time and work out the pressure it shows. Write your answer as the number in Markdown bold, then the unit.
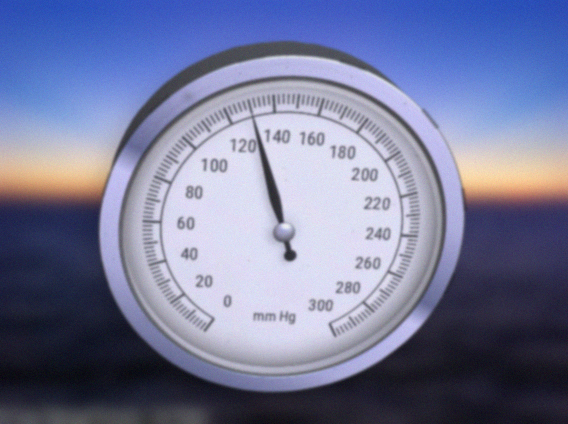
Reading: **130** mmHg
